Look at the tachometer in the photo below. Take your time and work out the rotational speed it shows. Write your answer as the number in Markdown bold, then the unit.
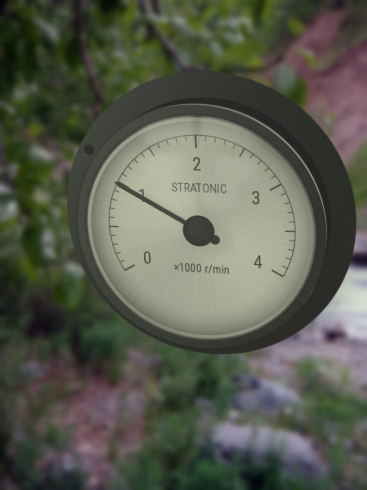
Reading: **1000** rpm
